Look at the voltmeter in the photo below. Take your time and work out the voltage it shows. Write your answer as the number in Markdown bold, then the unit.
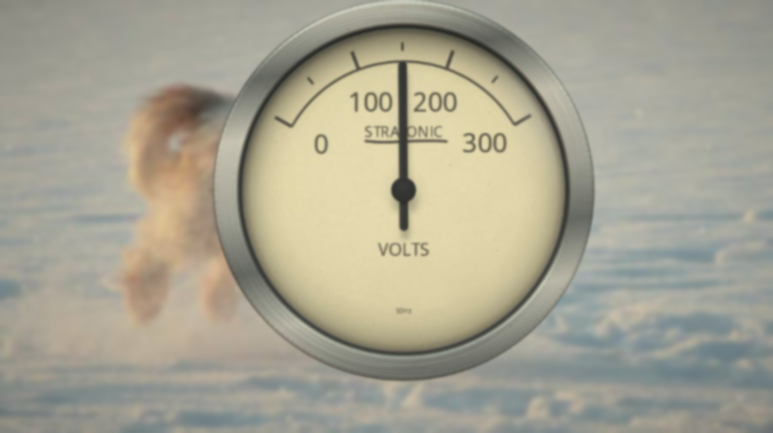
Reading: **150** V
